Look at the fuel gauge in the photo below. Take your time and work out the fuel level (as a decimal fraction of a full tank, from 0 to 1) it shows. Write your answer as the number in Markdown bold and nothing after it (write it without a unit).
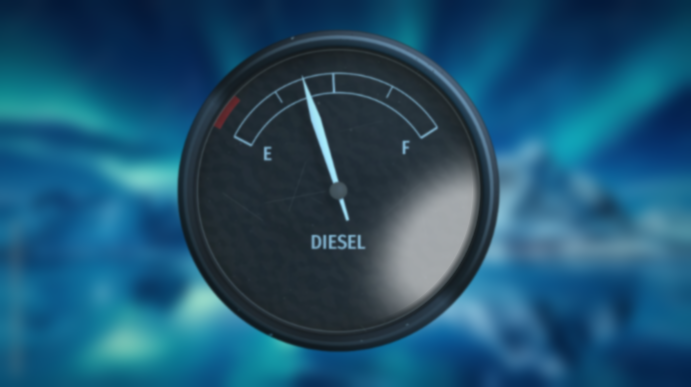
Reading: **0.375**
